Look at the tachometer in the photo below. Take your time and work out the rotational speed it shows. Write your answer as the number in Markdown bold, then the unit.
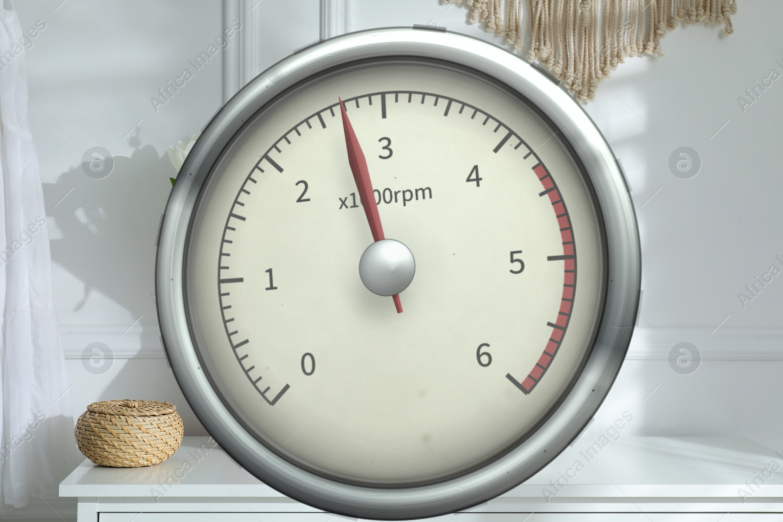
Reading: **2700** rpm
